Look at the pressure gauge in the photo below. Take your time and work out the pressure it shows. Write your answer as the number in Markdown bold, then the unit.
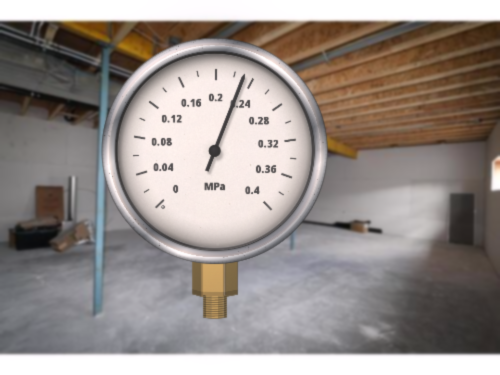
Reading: **0.23** MPa
